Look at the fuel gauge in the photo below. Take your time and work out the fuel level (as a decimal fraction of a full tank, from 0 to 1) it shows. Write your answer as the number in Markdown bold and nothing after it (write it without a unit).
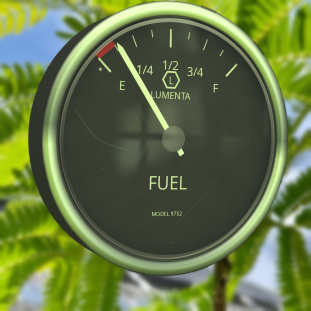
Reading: **0.125**
